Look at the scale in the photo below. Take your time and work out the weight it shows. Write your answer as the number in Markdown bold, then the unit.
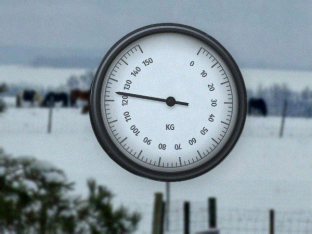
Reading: **124** kg
